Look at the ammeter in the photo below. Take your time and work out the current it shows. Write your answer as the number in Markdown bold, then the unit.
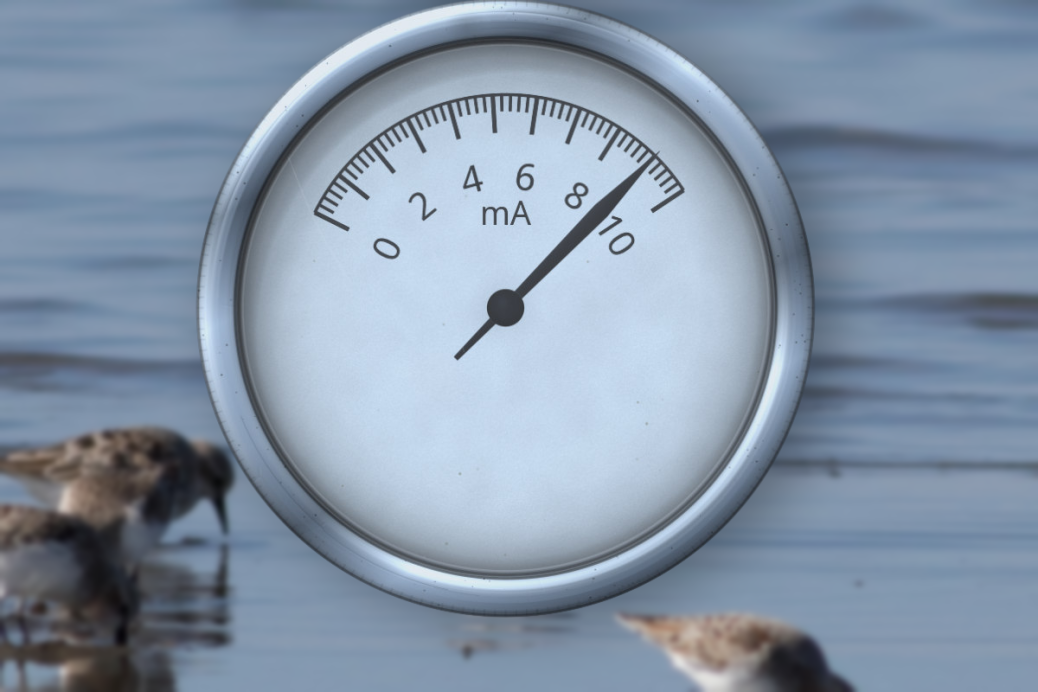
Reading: **9** mA
